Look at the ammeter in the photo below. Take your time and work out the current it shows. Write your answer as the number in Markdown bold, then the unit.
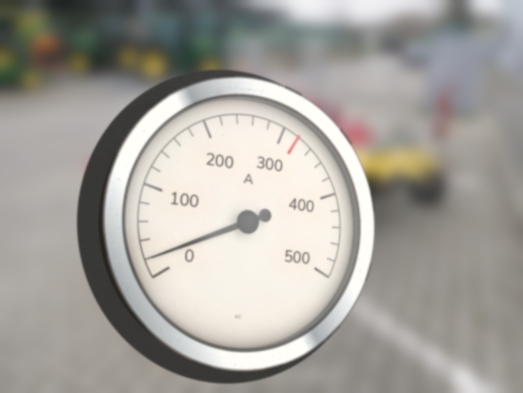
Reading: **20** A
